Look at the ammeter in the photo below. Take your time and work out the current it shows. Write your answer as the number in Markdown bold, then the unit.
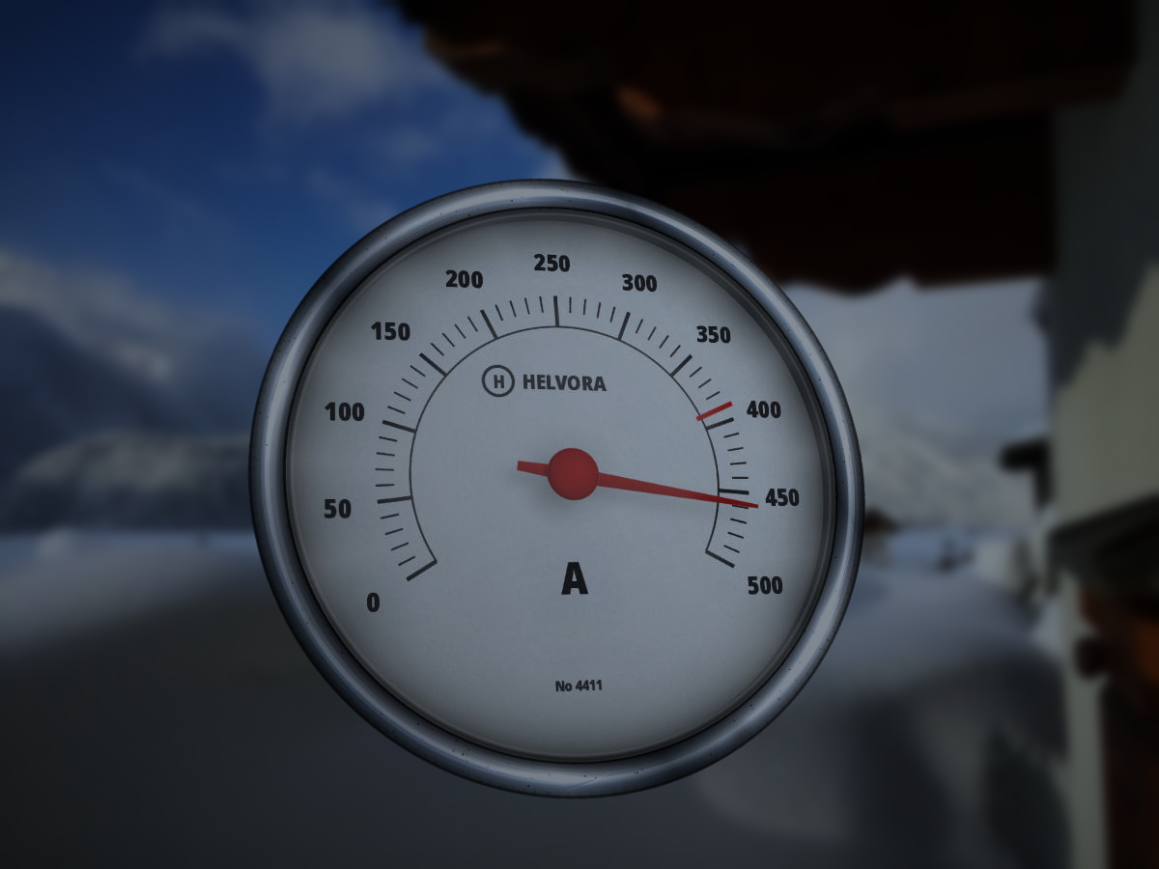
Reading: **460** A
